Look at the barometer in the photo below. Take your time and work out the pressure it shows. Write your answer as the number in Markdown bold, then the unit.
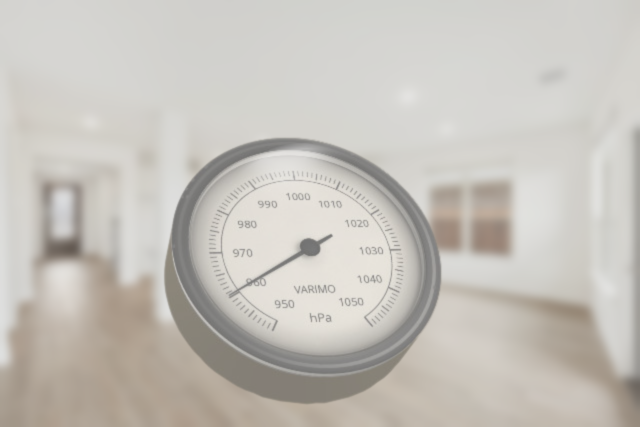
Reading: **960** hPa
